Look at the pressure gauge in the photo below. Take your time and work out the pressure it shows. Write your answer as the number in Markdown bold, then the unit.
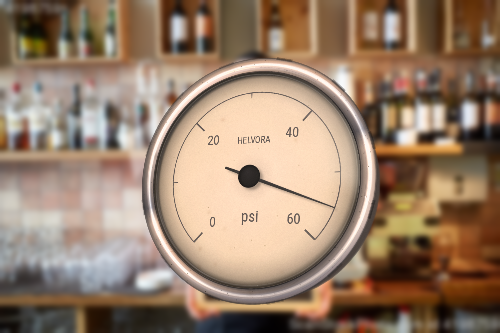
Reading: **55** psi
